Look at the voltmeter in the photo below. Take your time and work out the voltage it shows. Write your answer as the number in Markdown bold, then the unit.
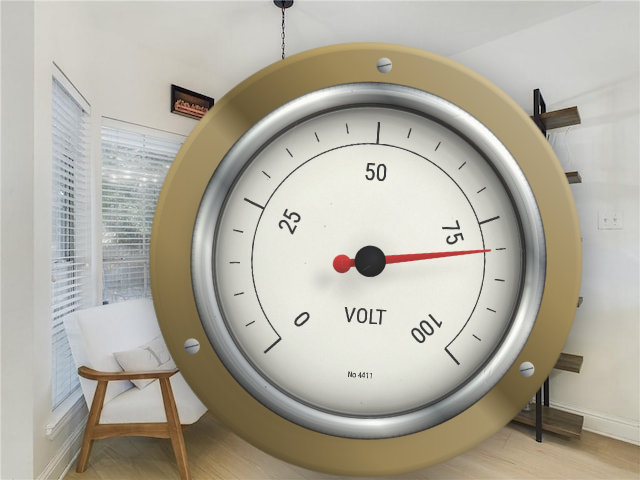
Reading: **80** V
